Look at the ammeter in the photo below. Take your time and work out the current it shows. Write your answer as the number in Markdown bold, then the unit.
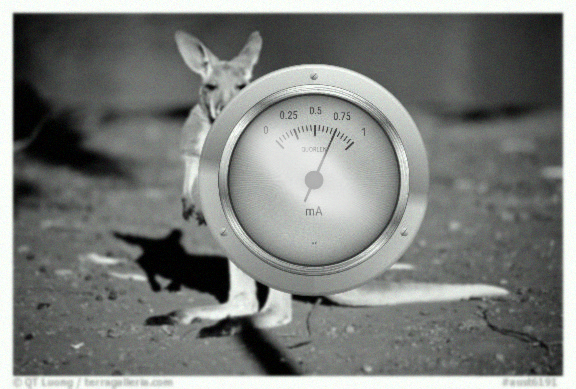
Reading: **0.75** mA
